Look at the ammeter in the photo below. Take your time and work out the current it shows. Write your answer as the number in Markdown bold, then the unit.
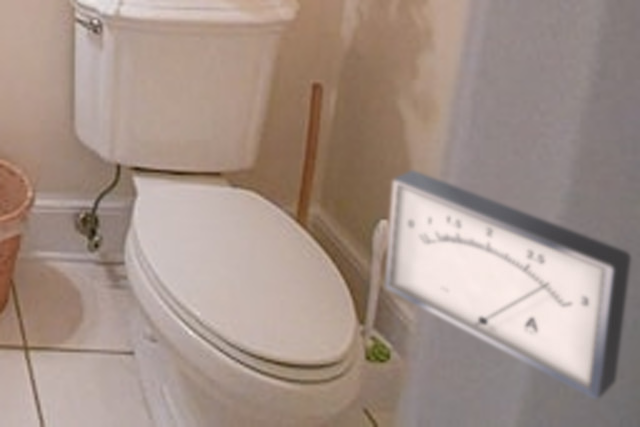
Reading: **2.75** A
